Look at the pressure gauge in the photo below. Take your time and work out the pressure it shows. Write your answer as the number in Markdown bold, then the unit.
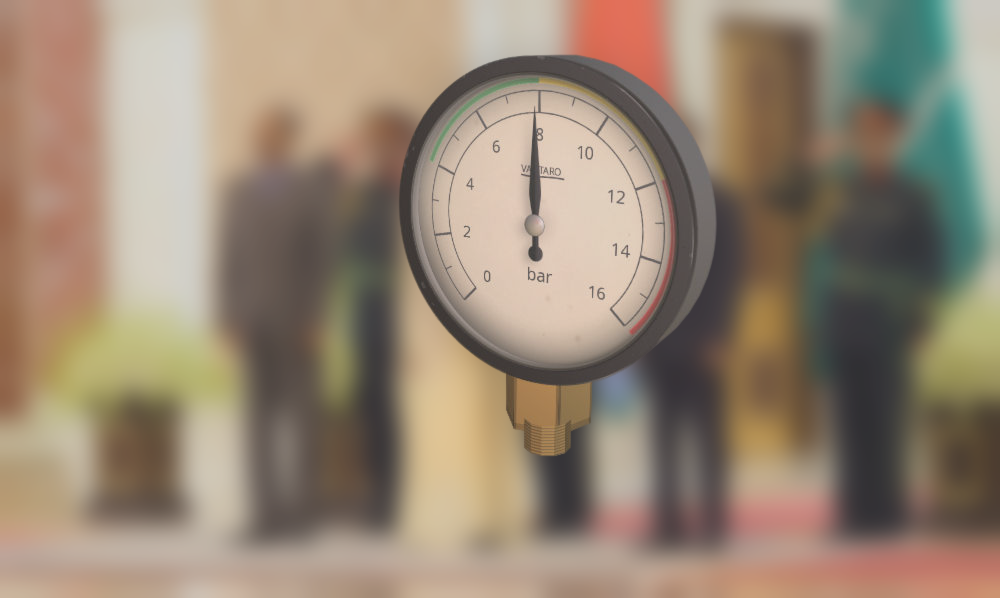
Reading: **8** bar
